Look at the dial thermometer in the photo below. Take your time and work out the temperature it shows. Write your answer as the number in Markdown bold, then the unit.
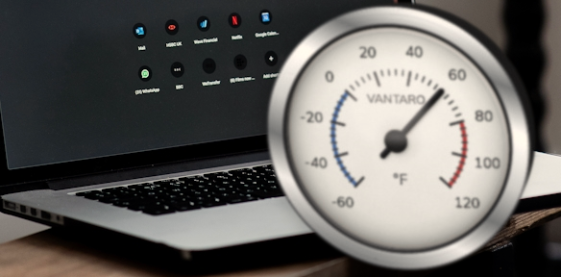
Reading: **60** °F
